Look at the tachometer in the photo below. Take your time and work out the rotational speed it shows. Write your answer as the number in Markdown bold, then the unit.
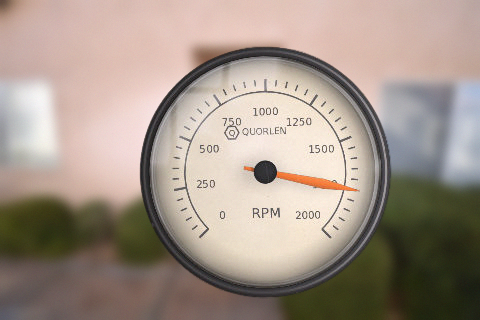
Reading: **1750** rpm
